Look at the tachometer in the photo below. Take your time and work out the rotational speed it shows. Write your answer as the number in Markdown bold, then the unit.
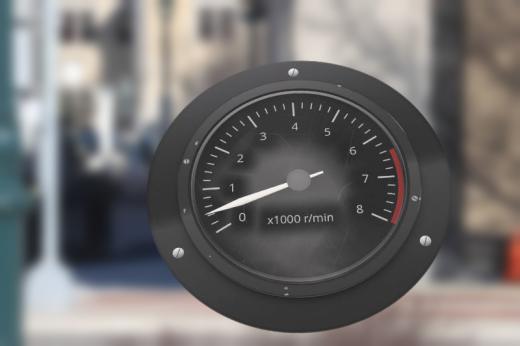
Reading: **400** rpm
